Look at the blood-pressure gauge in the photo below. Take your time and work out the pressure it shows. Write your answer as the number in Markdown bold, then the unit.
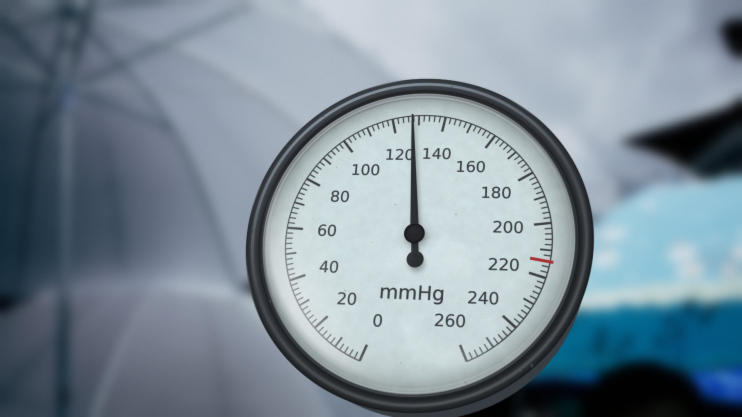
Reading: **128** mmHg
